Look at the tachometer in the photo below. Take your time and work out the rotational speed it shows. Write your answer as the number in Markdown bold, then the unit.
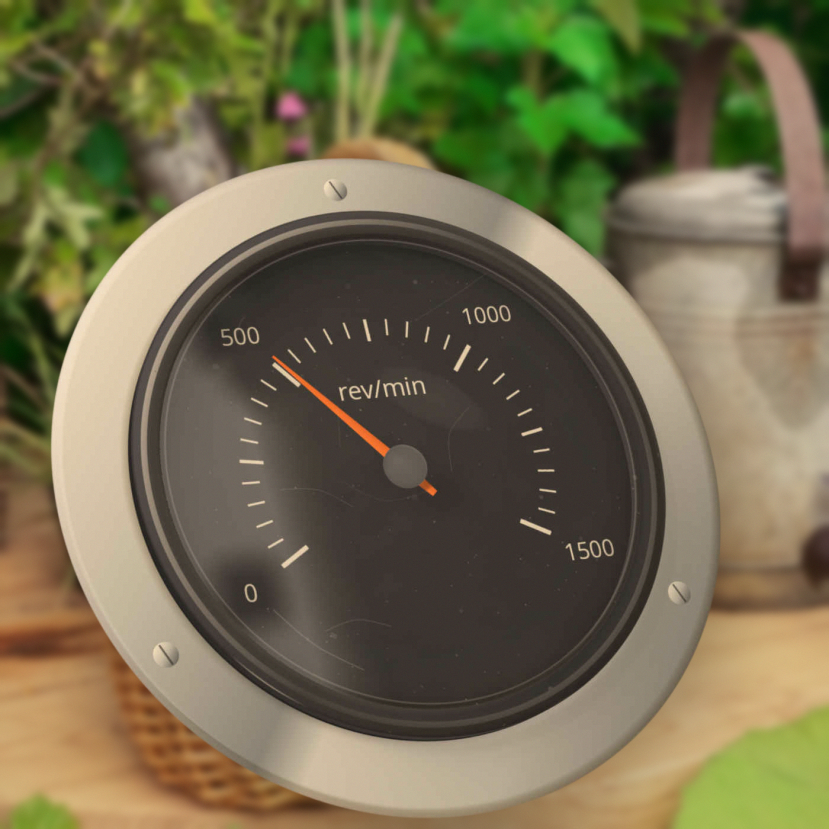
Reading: **500** rpm
